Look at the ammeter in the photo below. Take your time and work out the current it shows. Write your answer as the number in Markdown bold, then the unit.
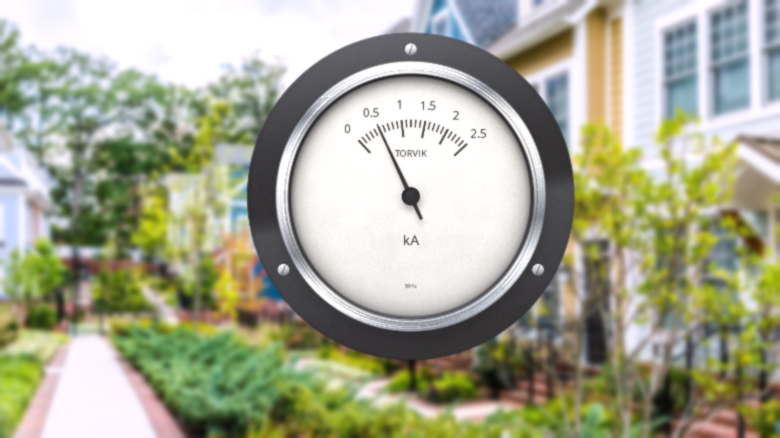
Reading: **0.5** kA
